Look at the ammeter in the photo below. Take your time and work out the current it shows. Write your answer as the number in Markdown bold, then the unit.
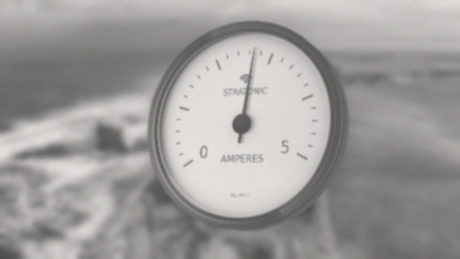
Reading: **2.7** A
